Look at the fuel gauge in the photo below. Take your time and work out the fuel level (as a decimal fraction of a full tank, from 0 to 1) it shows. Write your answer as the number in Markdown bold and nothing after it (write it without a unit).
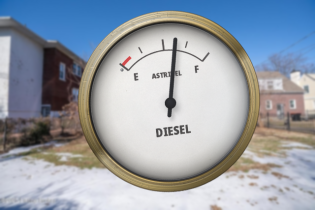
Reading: **0.625**
